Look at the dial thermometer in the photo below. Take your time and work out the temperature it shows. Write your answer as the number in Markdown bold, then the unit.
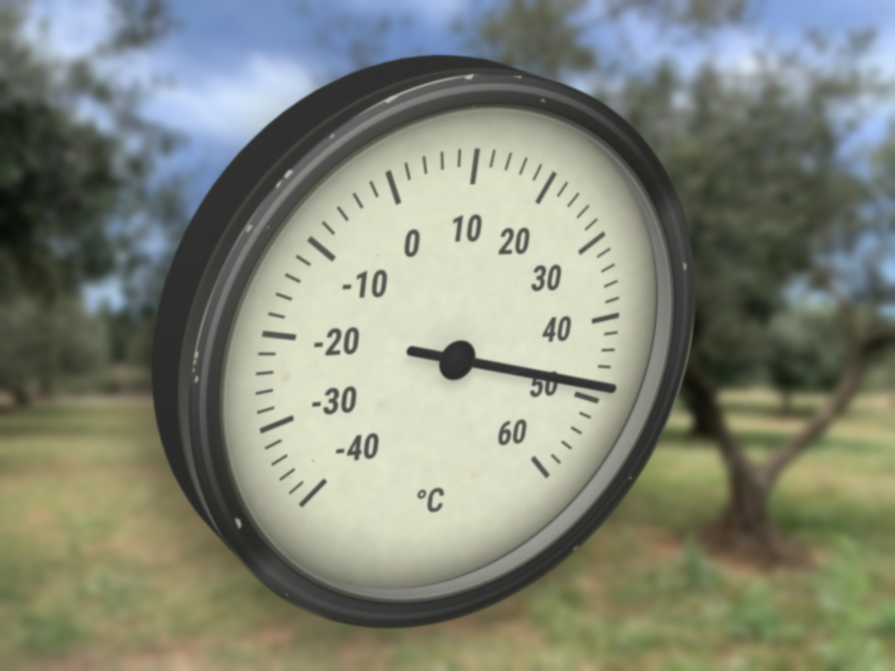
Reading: **48** °C
